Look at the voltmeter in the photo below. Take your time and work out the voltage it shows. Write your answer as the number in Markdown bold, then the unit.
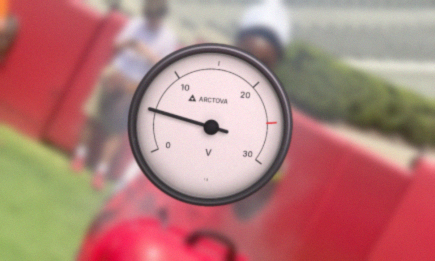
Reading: **5** V
